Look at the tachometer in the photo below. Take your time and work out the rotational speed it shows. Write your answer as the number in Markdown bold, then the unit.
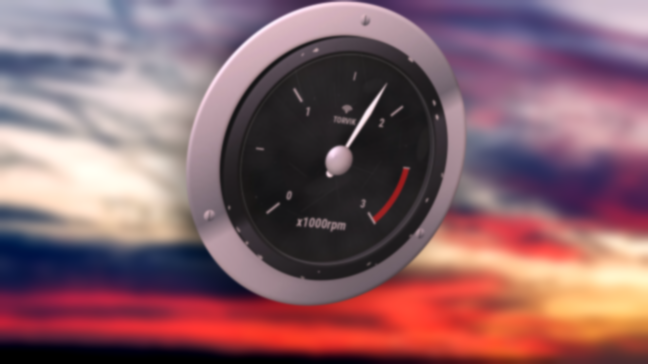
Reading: **1750** rpm
